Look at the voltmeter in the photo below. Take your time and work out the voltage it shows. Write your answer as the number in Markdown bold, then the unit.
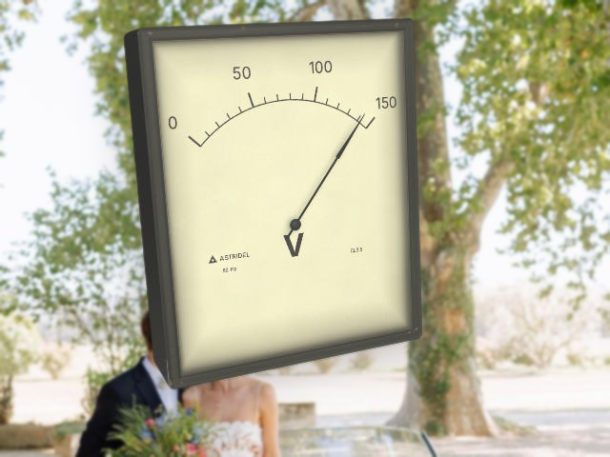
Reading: **140** V
